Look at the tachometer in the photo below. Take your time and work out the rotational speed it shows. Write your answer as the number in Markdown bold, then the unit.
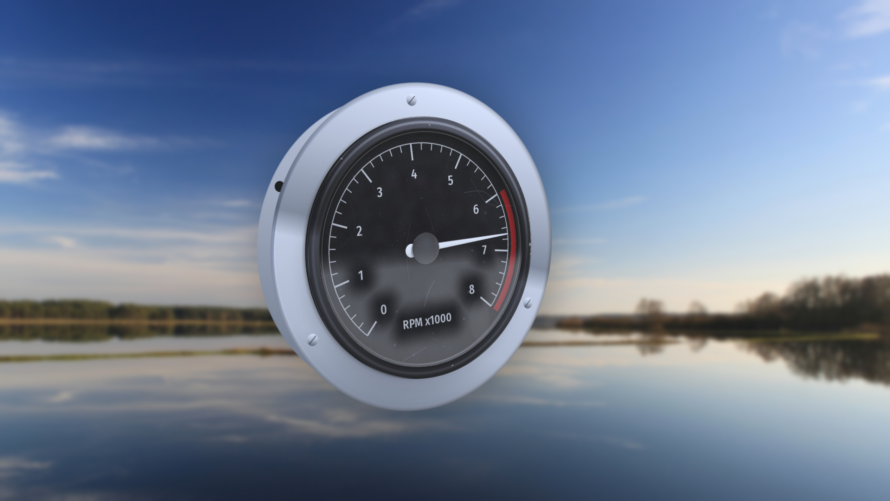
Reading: **6700** rpm
